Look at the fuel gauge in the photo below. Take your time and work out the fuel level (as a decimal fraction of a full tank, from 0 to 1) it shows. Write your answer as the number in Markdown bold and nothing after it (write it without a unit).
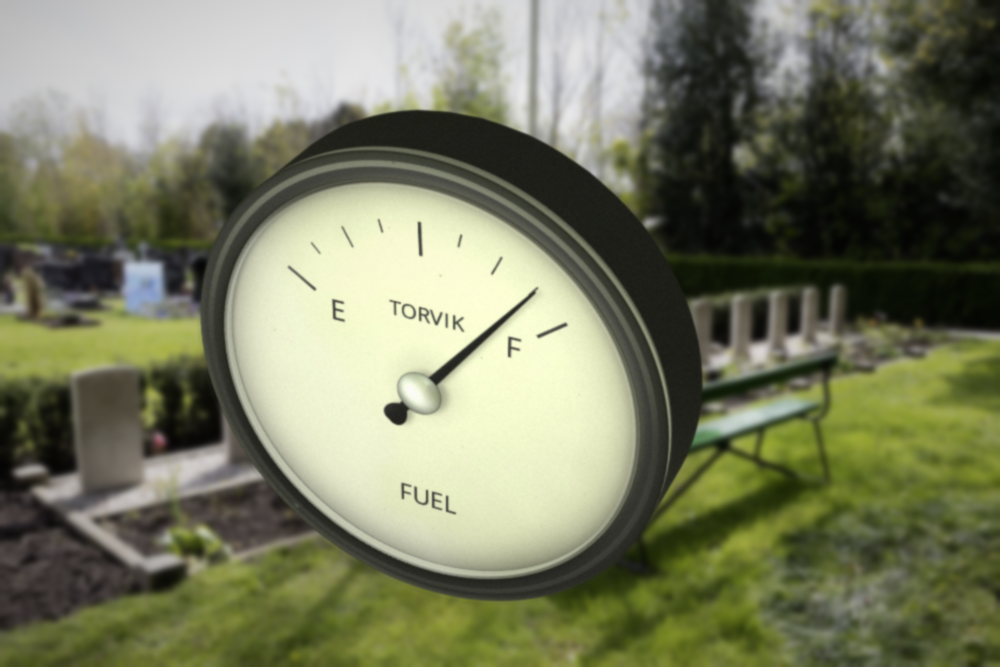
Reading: **0.875**
